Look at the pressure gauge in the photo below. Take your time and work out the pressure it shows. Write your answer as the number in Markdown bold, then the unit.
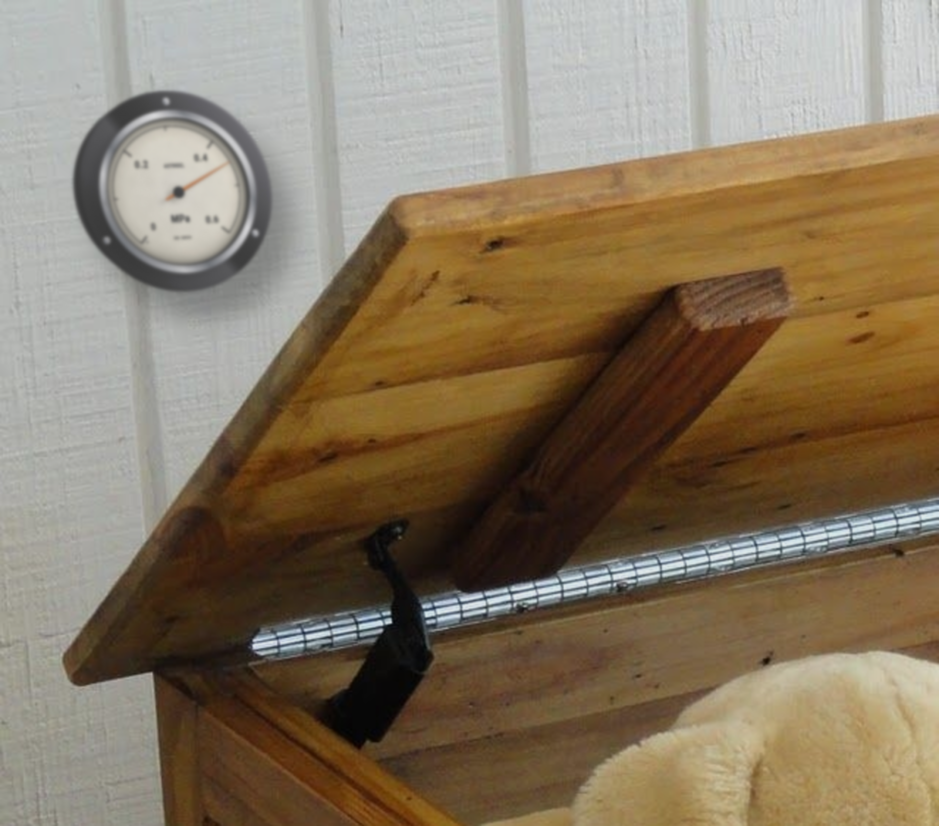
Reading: **0.45** MPa
